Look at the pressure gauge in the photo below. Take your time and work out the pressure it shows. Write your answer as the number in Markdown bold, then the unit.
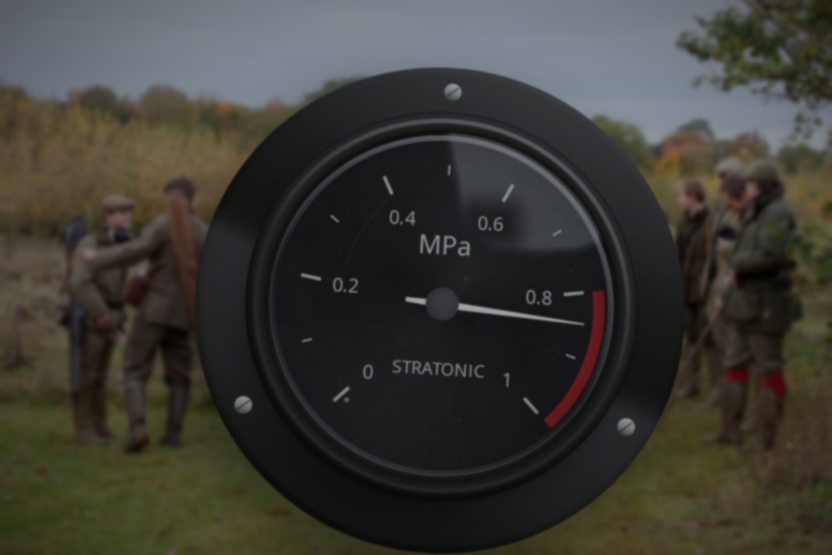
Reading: **0.85** MPa
